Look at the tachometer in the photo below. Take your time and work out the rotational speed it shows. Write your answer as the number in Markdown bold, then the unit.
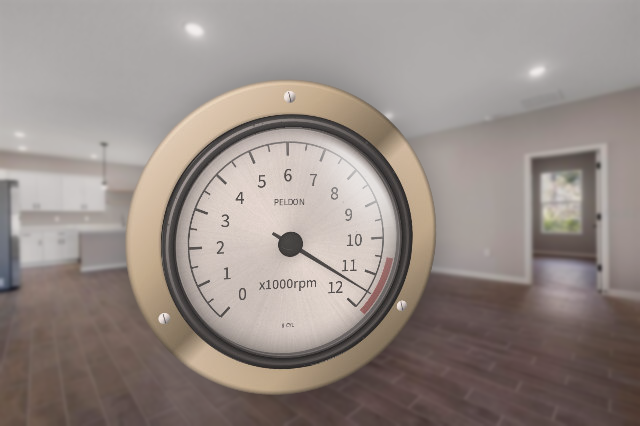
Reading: **11500** rpm
